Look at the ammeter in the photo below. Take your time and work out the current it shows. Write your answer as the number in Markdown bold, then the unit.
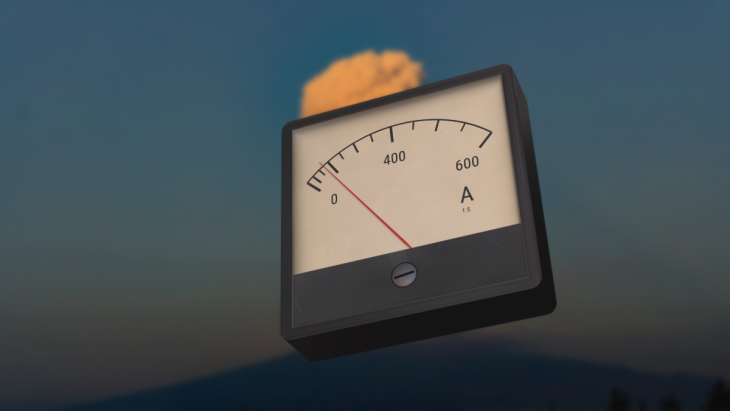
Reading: **175** A
